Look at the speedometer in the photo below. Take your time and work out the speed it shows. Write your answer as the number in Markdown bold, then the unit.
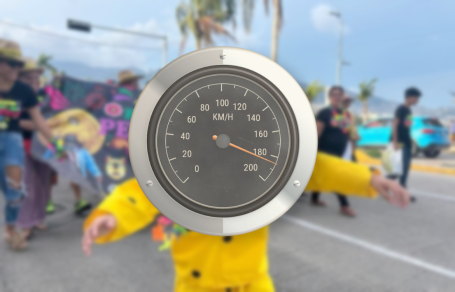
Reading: **185** km/h
